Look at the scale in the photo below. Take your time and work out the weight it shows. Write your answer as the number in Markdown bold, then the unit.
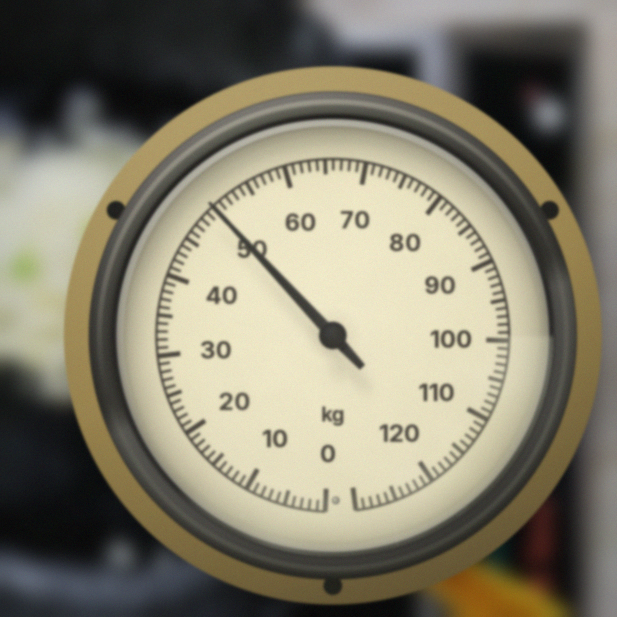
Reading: **50** kg
